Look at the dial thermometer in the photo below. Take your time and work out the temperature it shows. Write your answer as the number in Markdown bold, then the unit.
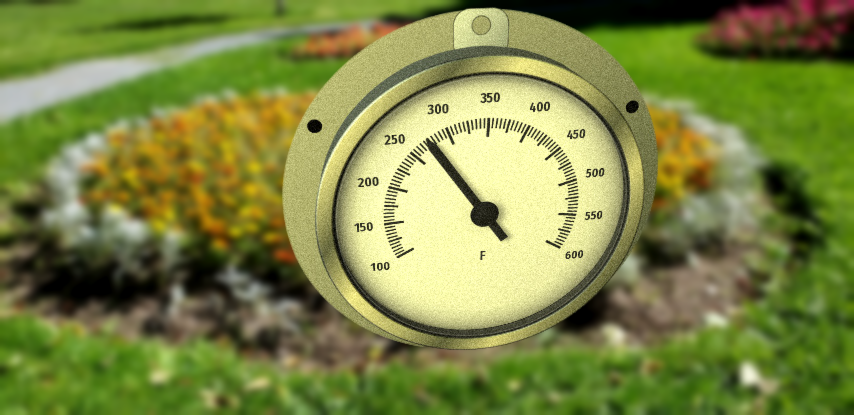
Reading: **275** °F
